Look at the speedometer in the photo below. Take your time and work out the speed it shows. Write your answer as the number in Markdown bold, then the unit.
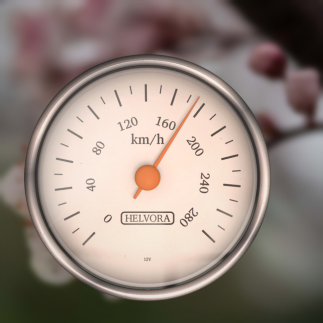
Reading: **175** km/h
